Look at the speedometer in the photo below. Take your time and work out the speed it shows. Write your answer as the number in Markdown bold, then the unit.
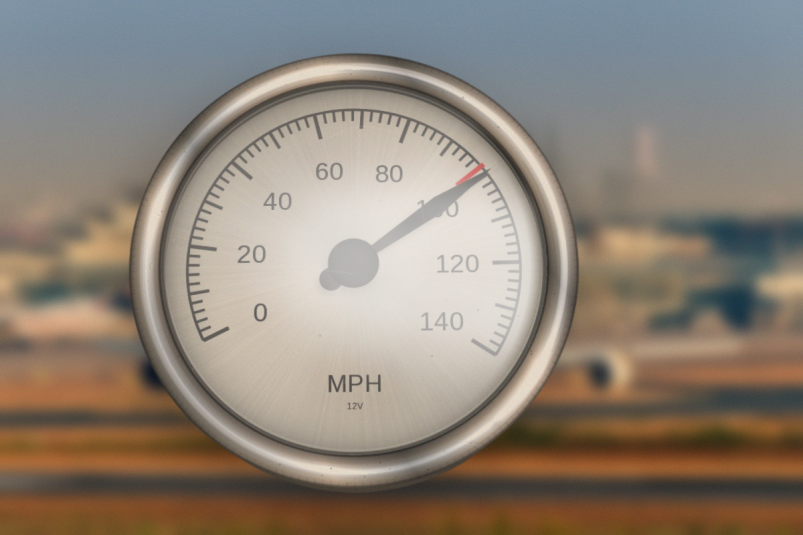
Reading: **100** mph
